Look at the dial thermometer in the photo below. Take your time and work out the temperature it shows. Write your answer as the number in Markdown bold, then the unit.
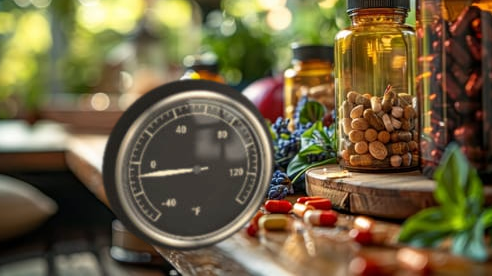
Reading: **-8** °F
